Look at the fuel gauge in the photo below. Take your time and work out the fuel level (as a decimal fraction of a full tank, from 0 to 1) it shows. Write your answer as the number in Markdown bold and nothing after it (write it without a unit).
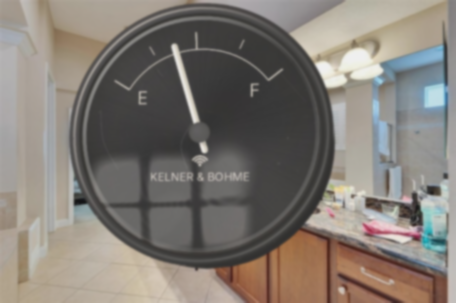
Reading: **0.375**
